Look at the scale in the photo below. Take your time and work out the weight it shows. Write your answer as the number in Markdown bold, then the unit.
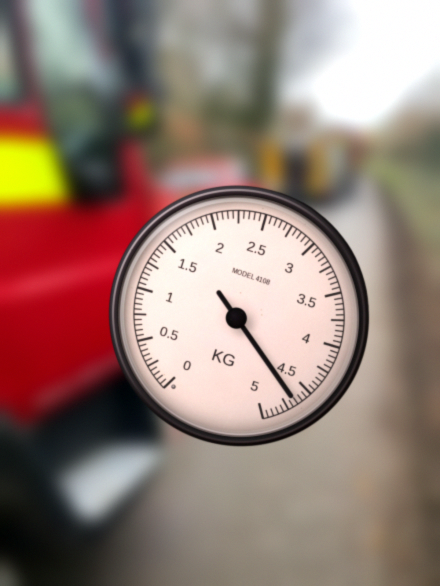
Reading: **4.65** kg
